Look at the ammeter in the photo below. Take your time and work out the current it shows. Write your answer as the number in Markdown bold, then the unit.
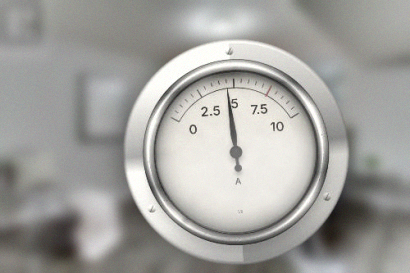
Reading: **4.5** A
